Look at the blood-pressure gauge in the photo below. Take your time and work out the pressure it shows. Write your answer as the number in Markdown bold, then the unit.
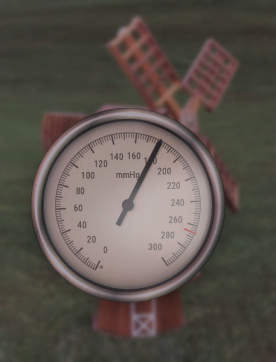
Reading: **180** mmHg
